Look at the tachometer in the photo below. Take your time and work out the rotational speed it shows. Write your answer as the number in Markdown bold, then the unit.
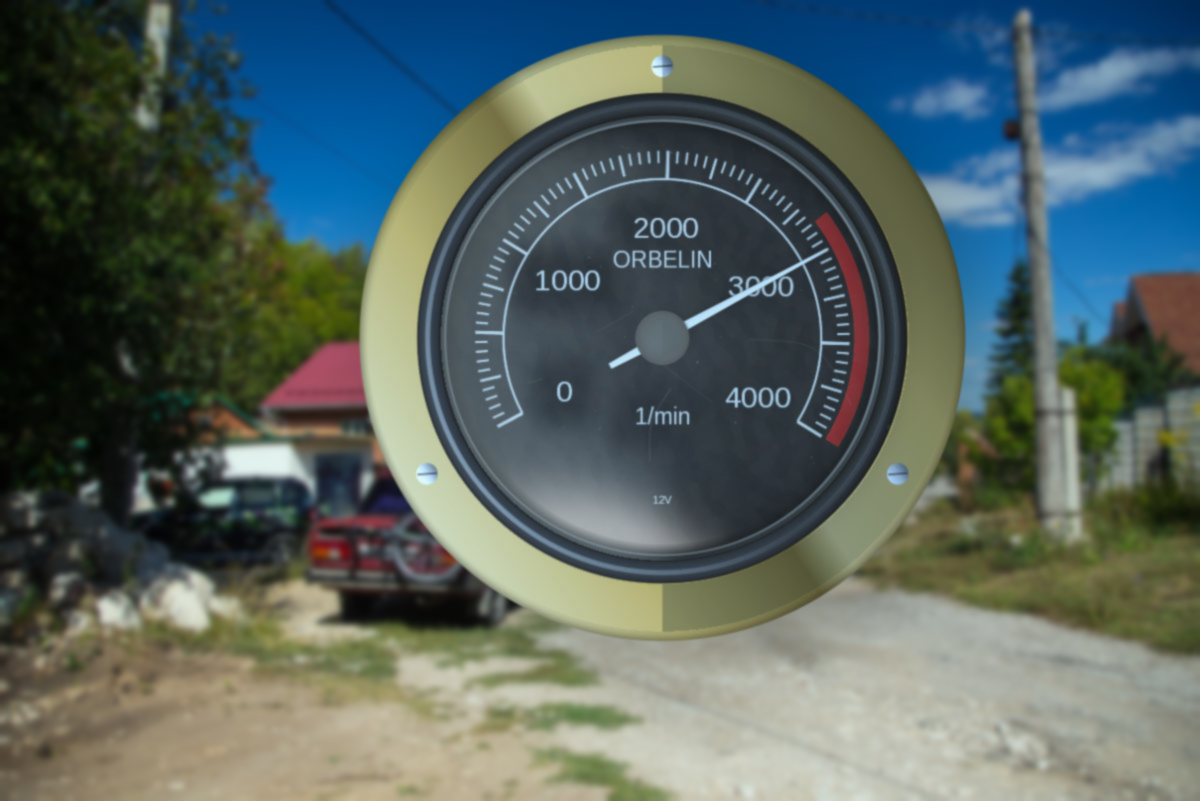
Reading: **3000** rpm
